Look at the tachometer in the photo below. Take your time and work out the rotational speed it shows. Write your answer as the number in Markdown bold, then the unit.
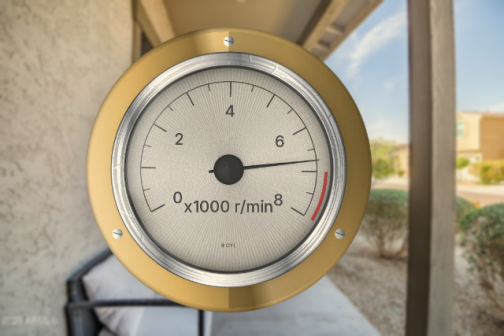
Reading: **6750** rpm
